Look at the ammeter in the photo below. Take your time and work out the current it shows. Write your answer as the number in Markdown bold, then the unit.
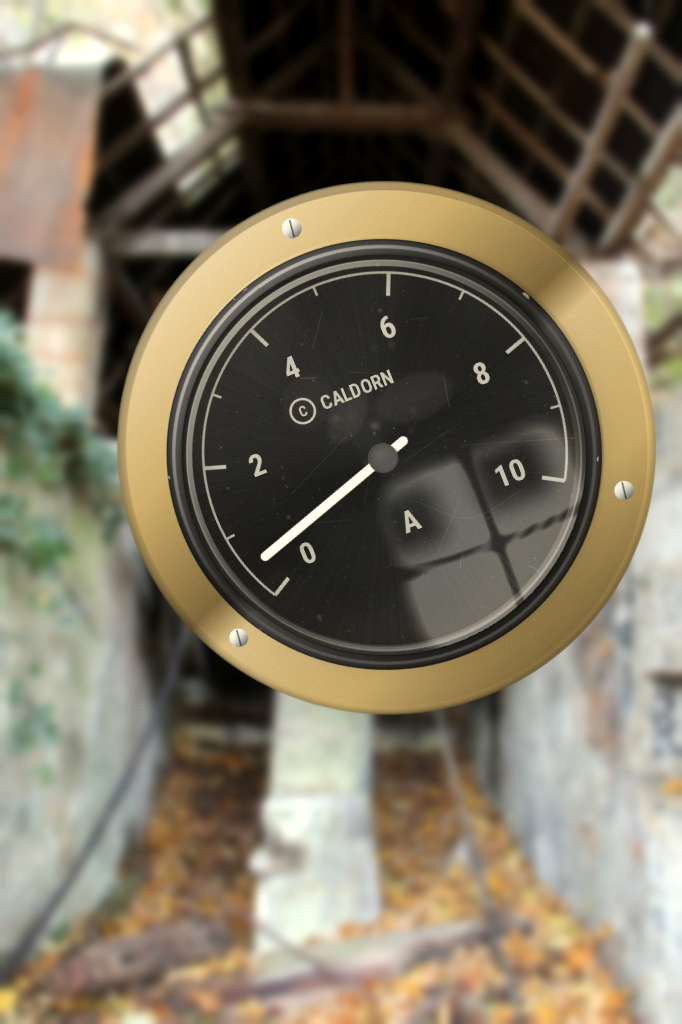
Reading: **0.5** A
